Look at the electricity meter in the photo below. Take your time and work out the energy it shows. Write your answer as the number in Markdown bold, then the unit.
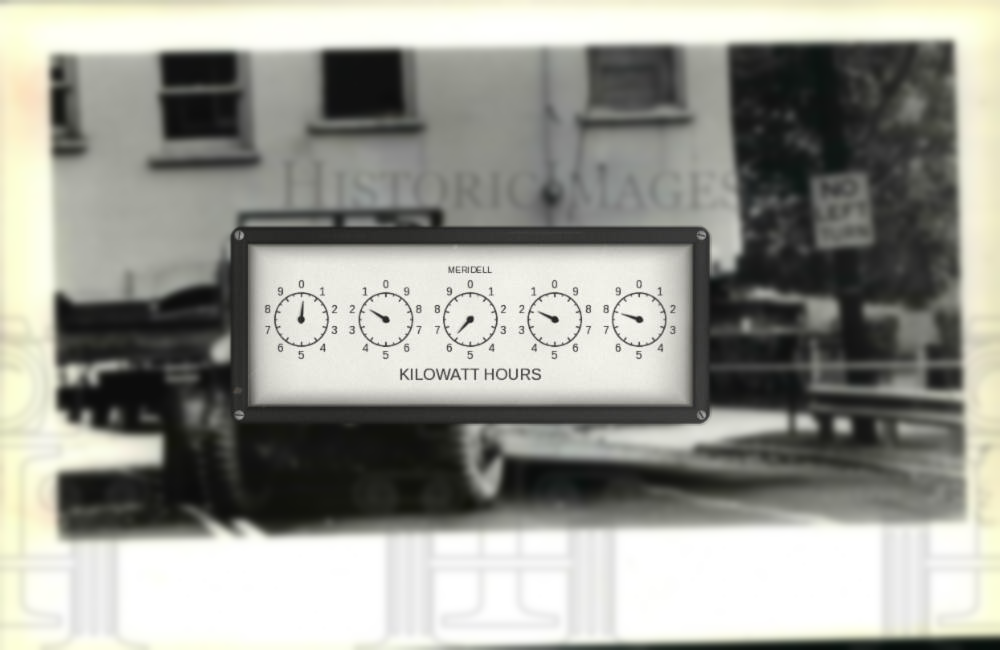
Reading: **1618** kWh
